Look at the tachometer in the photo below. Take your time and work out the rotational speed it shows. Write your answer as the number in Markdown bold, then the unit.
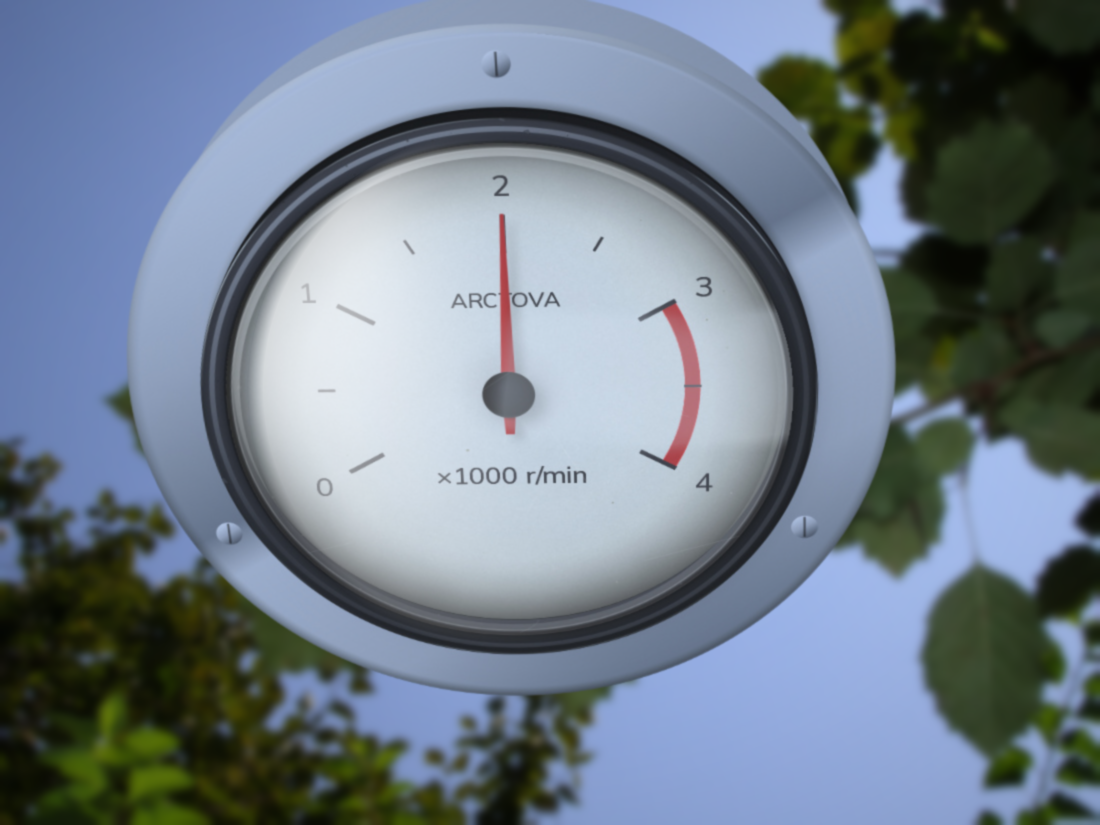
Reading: **2000** rpm
